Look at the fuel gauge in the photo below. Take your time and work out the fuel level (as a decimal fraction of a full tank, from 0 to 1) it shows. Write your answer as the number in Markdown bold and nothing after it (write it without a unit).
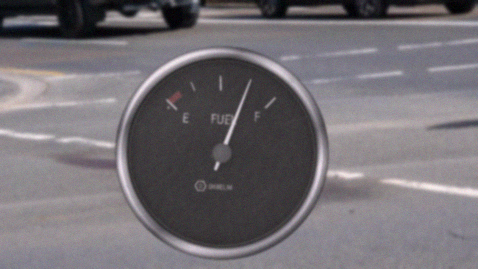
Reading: **0.75**
